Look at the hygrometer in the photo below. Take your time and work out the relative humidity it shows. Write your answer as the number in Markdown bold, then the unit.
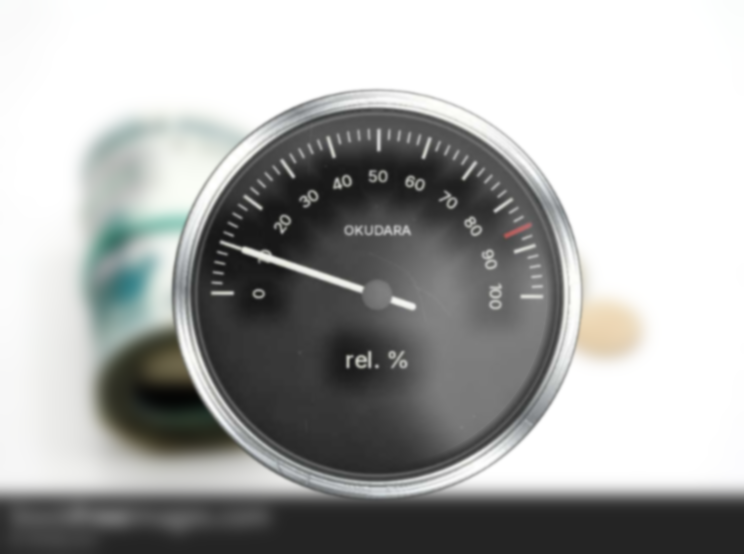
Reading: **10** %
